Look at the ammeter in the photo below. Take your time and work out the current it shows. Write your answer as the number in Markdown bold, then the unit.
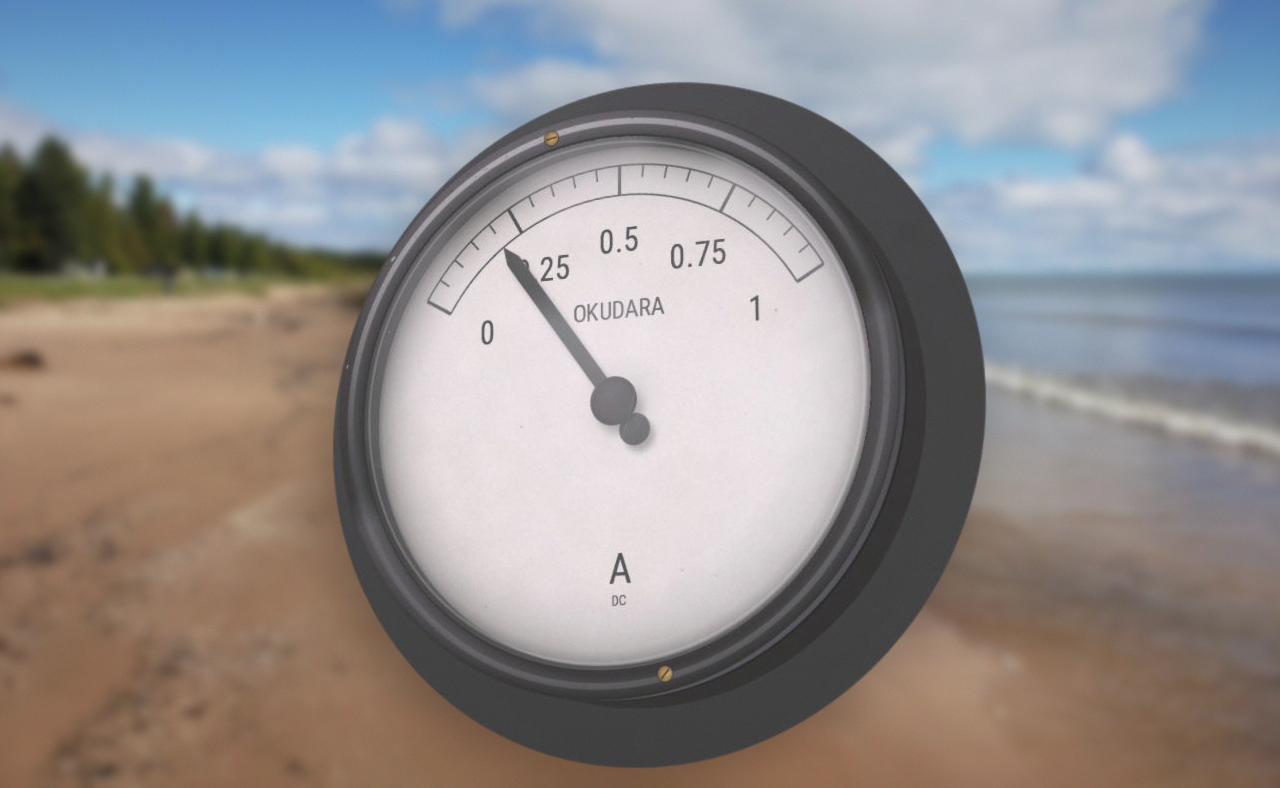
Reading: **0.2** A
